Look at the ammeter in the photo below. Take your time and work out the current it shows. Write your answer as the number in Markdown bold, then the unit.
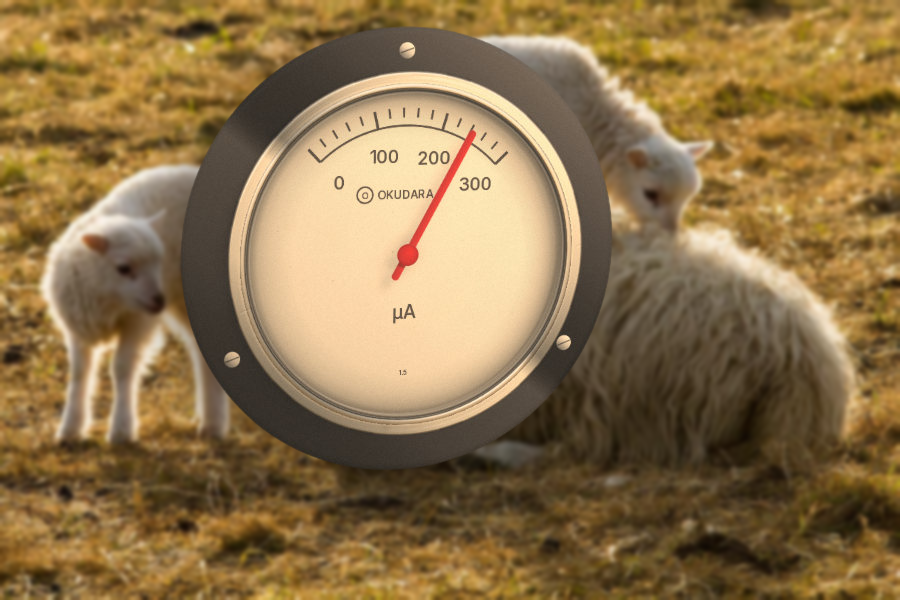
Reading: **240** µA
